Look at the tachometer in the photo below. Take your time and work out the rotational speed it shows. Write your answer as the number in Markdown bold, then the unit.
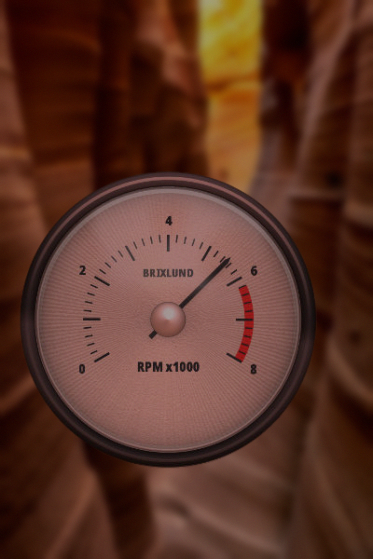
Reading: **5500** rpm
